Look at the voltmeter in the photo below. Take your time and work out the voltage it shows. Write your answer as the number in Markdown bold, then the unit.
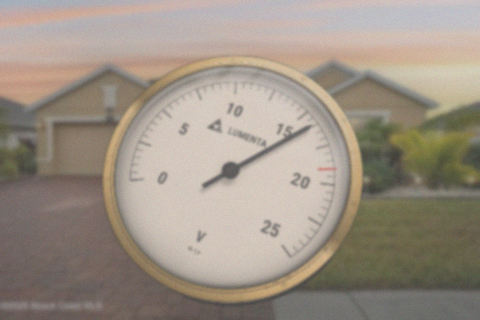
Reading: **16** V
